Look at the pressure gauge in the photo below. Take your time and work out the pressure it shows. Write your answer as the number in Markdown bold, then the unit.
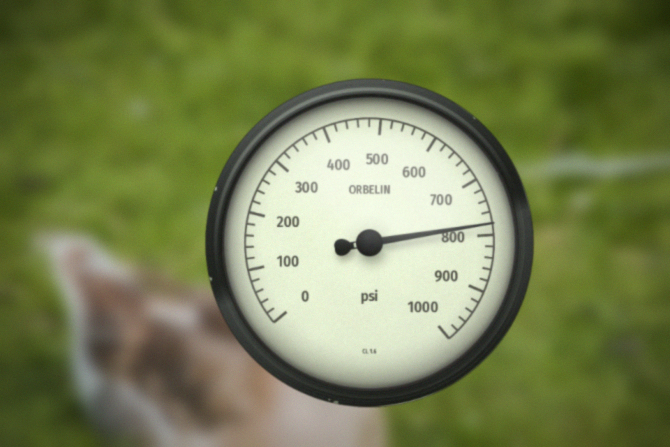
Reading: **780** psi
